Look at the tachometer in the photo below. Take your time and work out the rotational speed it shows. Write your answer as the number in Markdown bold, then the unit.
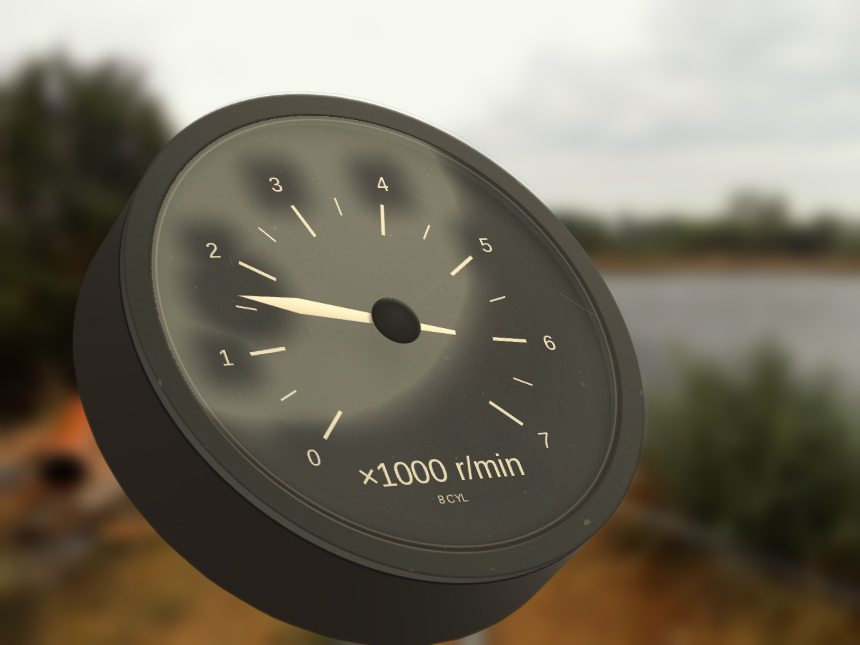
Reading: **1500** rpm
